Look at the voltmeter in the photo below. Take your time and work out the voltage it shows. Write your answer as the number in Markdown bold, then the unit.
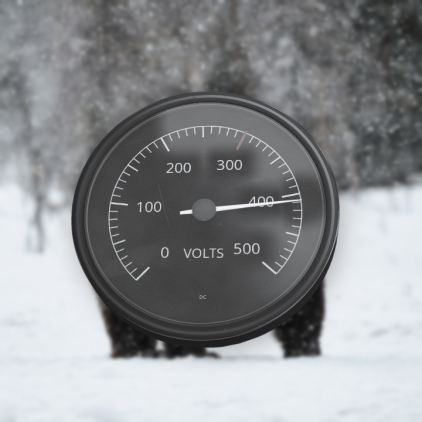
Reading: **410** V
